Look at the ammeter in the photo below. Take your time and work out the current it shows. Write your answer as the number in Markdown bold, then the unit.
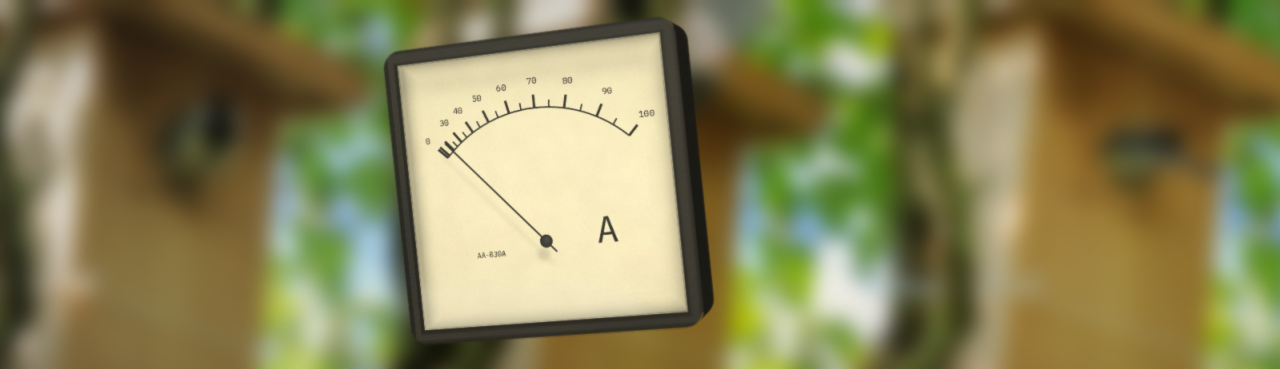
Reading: **20** A
